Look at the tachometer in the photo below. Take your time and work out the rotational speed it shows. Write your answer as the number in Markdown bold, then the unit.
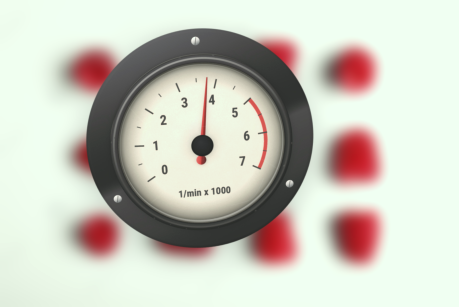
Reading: **3750** rpm
